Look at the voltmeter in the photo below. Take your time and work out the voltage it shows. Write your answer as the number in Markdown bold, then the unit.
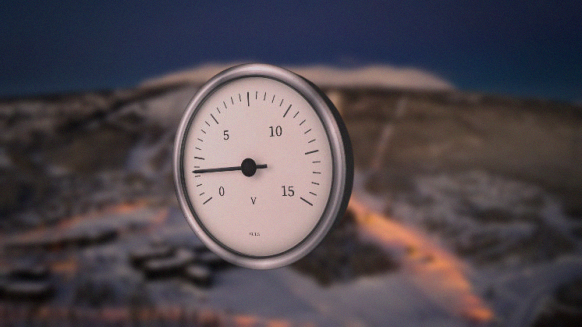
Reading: **1.75** V
